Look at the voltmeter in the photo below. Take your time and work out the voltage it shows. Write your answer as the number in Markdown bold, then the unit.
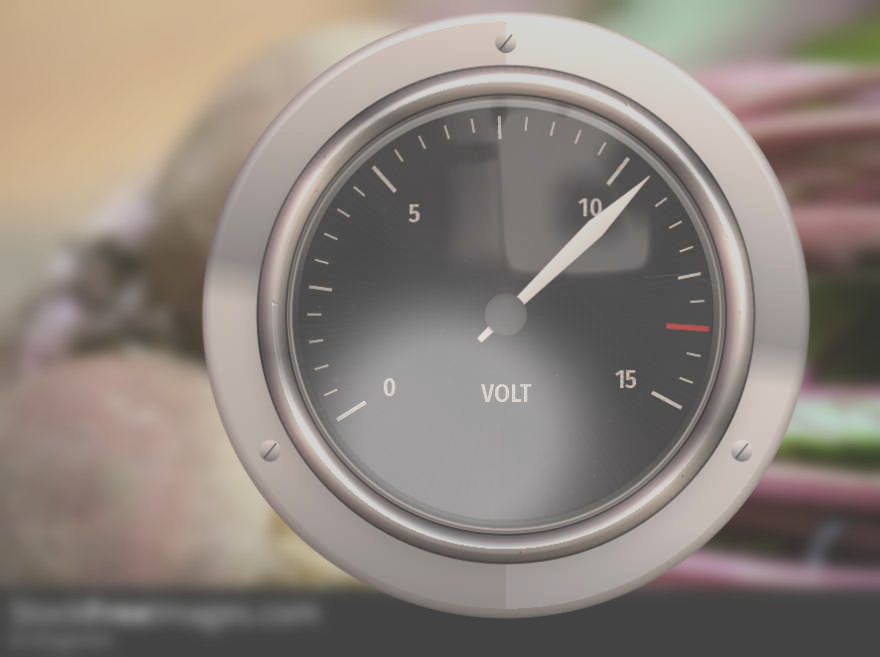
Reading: **10.5** V
